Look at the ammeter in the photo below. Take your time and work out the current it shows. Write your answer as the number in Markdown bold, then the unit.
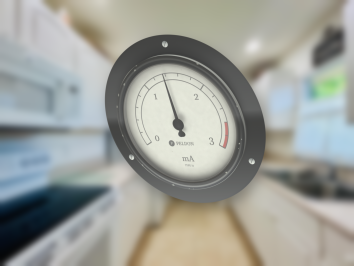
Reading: **1.4** mA
